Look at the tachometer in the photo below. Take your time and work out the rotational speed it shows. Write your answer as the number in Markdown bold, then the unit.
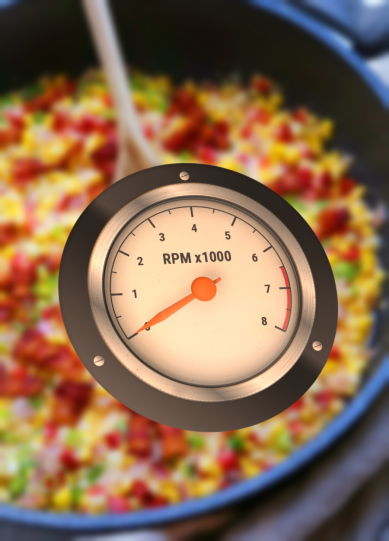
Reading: **0** rpm
